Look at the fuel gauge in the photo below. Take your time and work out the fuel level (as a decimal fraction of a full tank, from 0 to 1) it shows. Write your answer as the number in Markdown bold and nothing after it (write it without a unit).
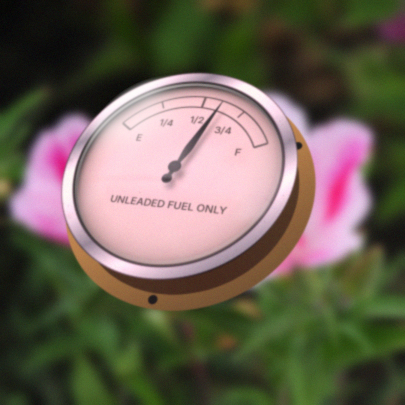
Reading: **0.625**
